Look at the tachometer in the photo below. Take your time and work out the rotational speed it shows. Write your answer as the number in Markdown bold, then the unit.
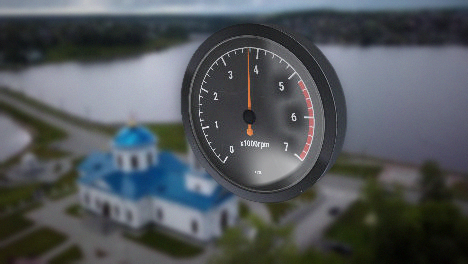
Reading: **3800** rpm
